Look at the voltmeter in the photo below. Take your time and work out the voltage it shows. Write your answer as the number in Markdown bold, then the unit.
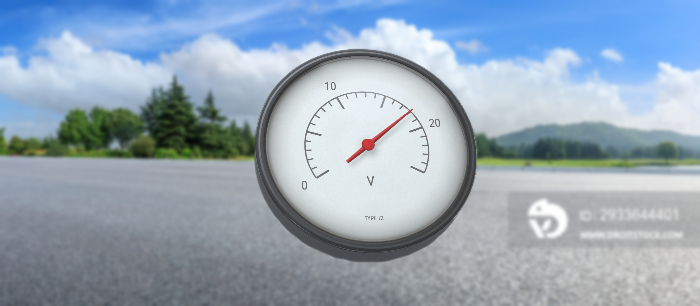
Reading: **18** V
